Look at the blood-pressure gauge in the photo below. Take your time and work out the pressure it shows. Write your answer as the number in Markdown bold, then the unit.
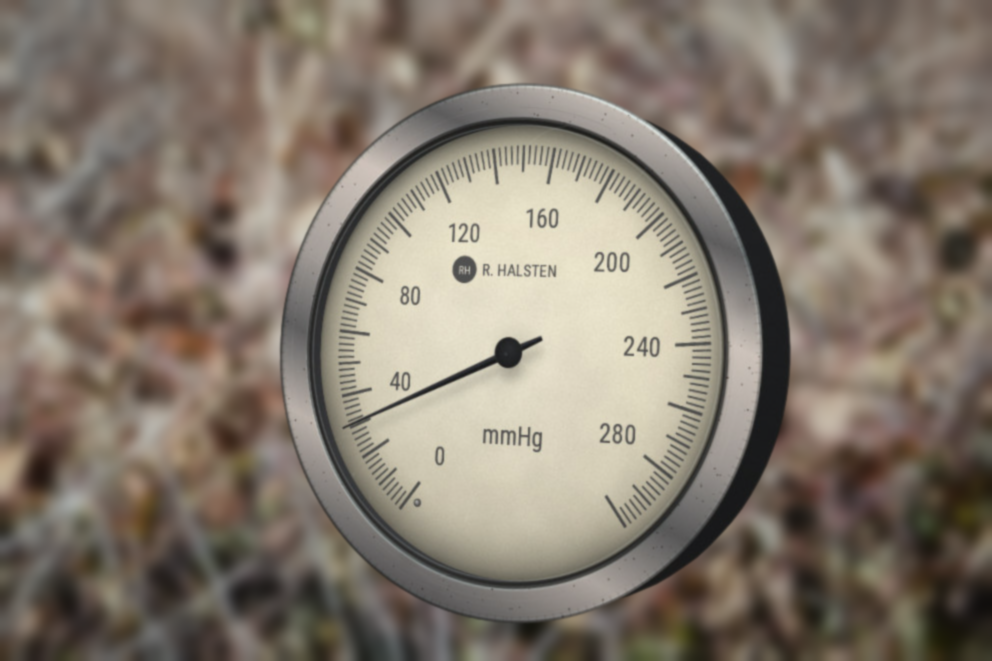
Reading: **30** mmHg
